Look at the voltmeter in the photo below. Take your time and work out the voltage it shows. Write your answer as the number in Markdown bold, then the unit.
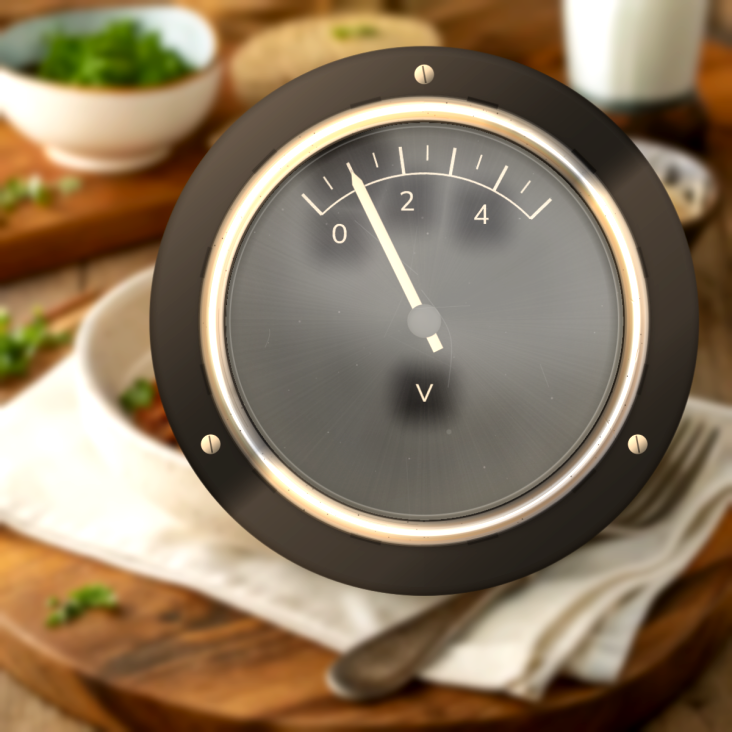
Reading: **1** V
